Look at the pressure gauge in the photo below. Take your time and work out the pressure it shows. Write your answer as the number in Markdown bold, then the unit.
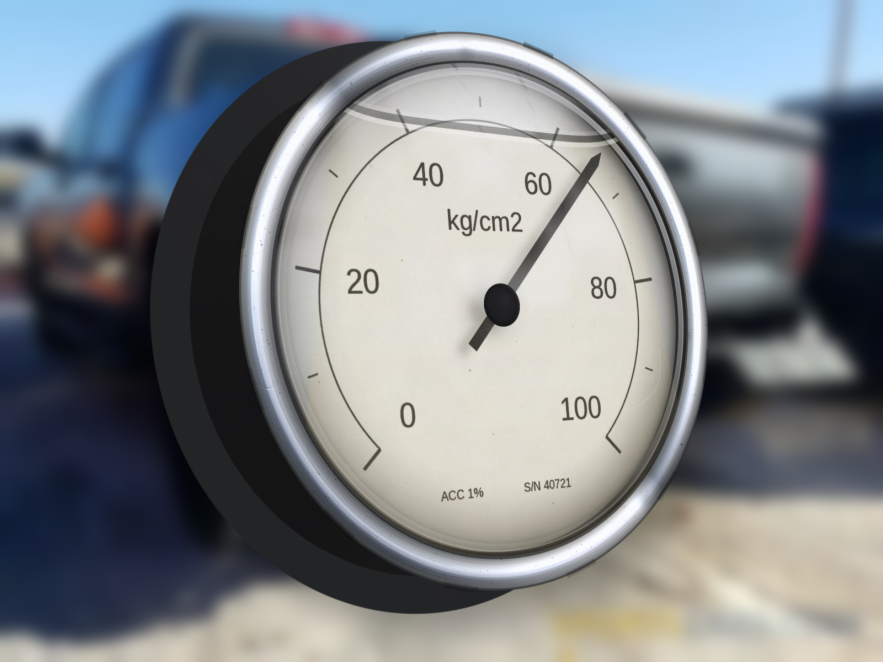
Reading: **65** kg/cm²
